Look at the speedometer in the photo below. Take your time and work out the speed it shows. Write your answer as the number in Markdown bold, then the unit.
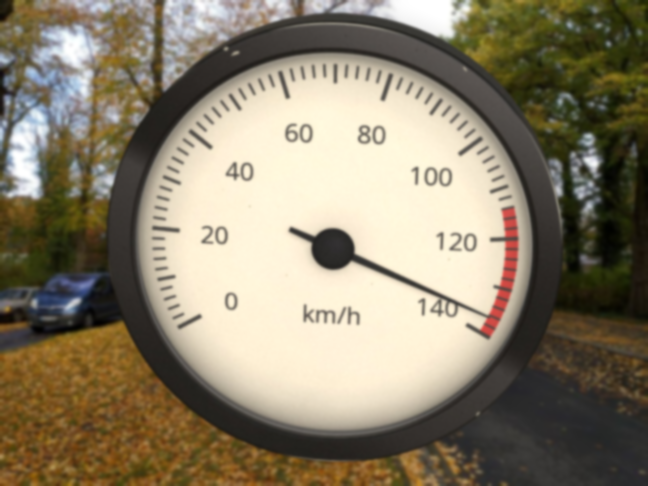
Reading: **136** km/h
